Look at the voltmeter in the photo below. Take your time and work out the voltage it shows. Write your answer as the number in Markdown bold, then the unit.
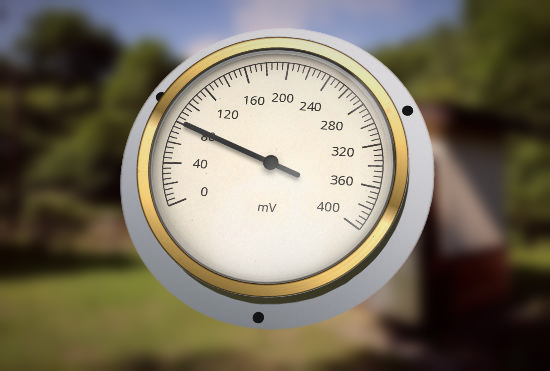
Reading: **80** mV
